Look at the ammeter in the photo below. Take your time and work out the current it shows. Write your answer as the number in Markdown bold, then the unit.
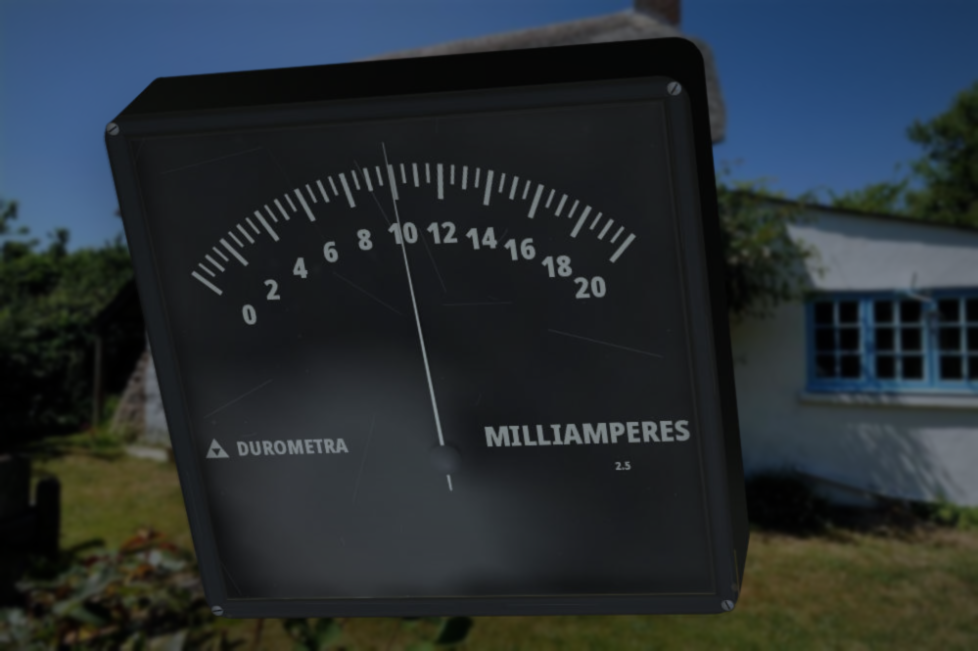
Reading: **10** mA
